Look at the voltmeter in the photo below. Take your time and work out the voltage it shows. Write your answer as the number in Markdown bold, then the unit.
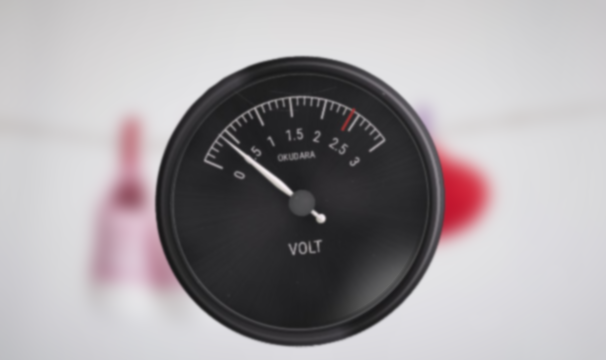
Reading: **0.4** V
